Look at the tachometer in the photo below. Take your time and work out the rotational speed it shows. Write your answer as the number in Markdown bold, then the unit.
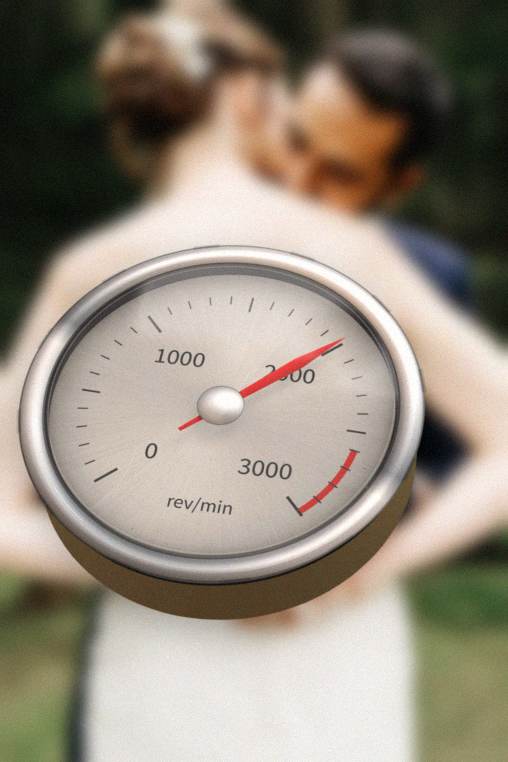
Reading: **2000** rpm
